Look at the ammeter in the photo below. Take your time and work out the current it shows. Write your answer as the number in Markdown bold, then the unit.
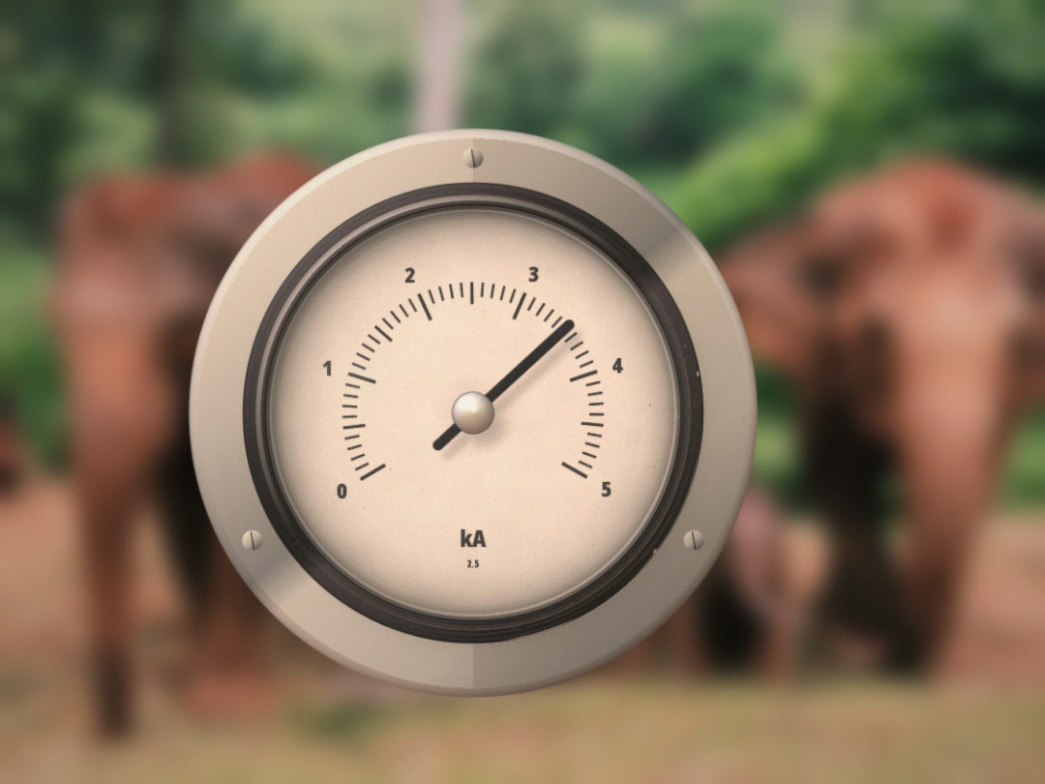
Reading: **3.5** kA
